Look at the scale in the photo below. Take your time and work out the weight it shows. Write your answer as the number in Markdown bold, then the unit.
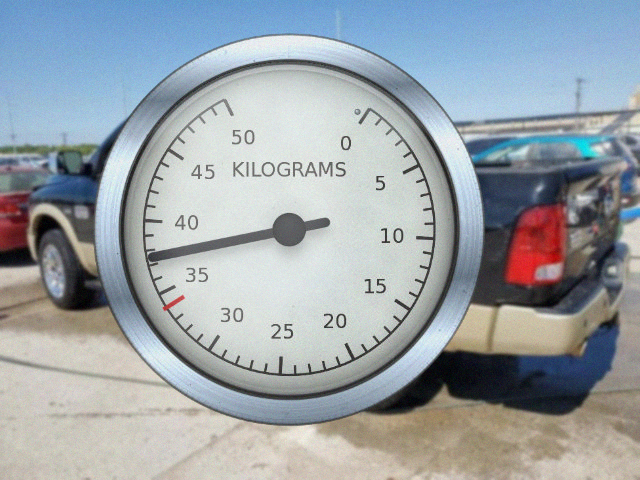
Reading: **37.5** kg
